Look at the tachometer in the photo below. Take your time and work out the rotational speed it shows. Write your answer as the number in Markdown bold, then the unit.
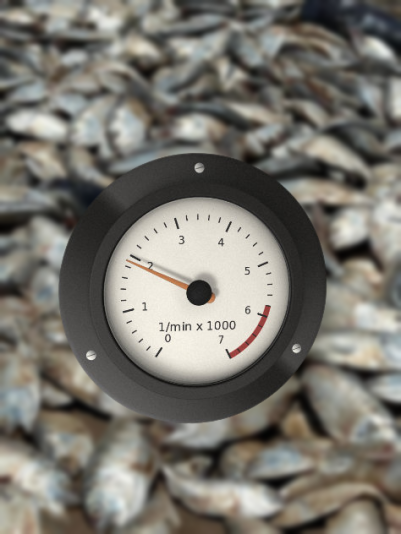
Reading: **1900** rpm
